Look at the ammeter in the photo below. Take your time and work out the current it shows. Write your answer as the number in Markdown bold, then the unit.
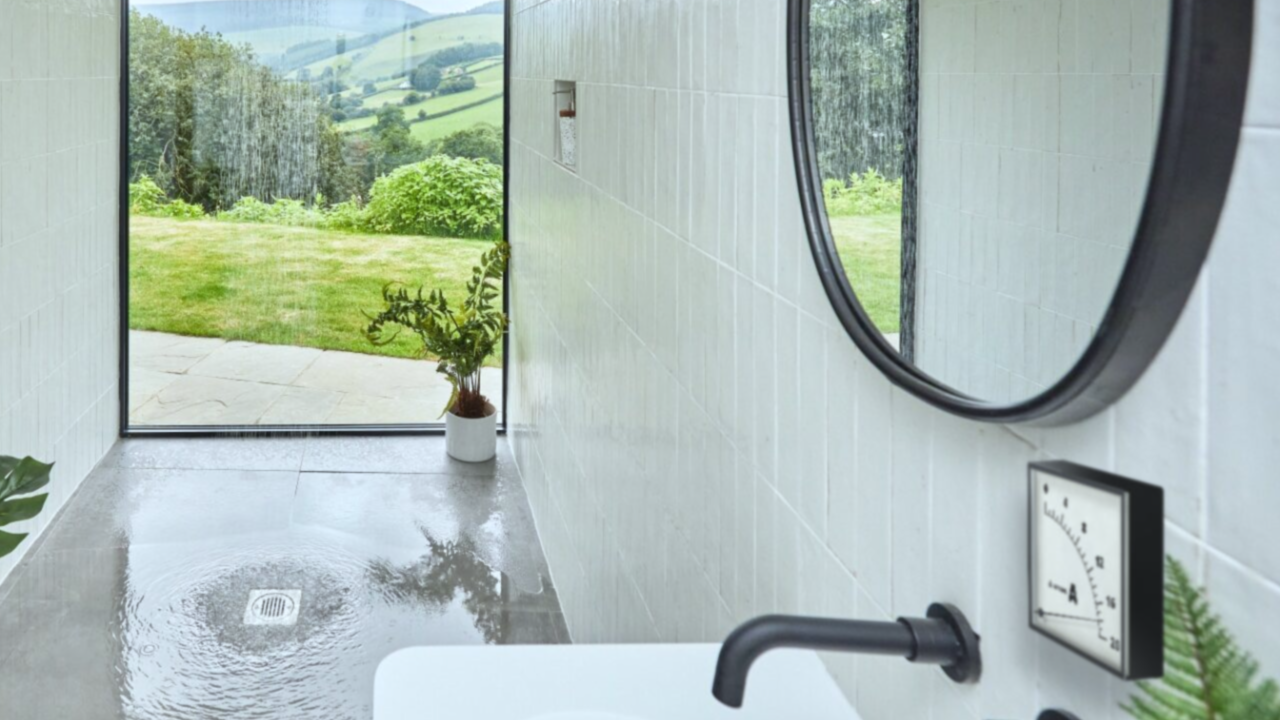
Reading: **18** A
